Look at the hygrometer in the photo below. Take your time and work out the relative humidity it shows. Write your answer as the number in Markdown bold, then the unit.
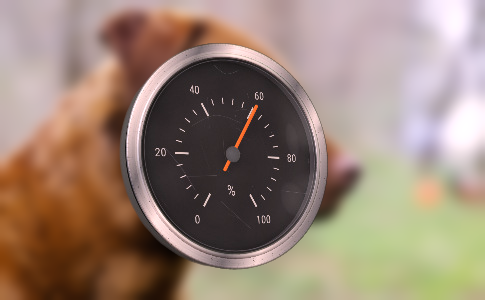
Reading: **60** %
